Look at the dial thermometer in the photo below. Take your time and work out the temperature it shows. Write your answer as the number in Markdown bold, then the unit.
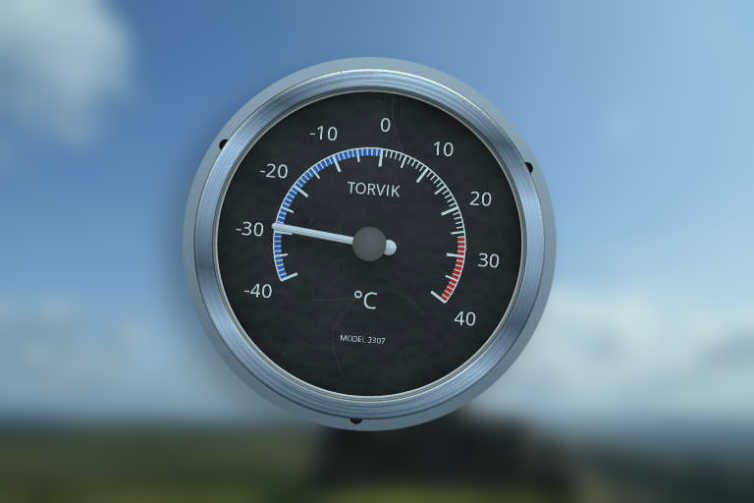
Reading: **-29** °C
